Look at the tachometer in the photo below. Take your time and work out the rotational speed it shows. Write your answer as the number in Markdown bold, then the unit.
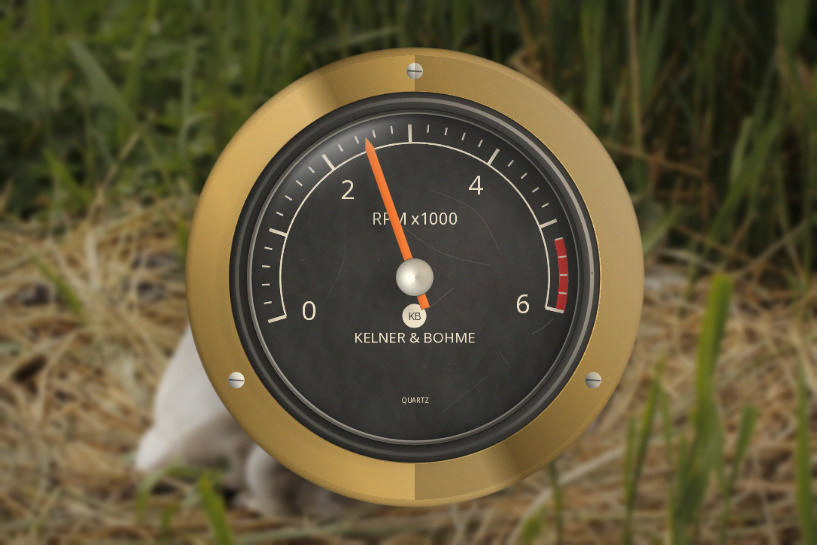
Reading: **2500** rpm
